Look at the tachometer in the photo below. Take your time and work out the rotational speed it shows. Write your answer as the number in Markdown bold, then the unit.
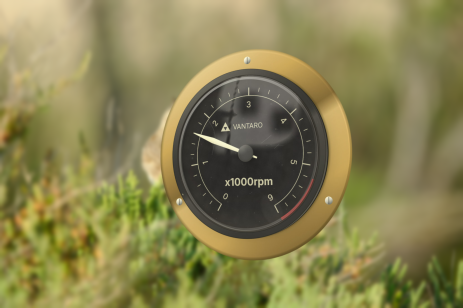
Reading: **1600** rpm
